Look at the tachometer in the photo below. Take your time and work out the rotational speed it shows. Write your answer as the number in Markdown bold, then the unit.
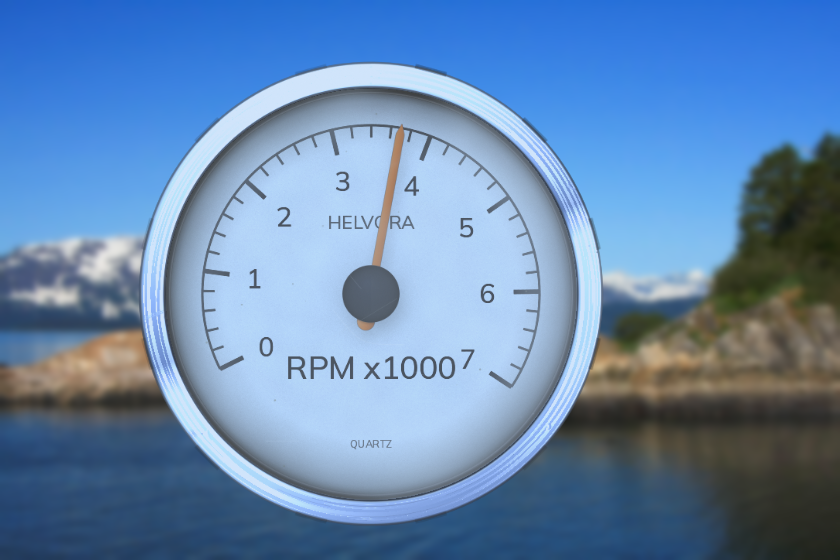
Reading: **3700** rpm
